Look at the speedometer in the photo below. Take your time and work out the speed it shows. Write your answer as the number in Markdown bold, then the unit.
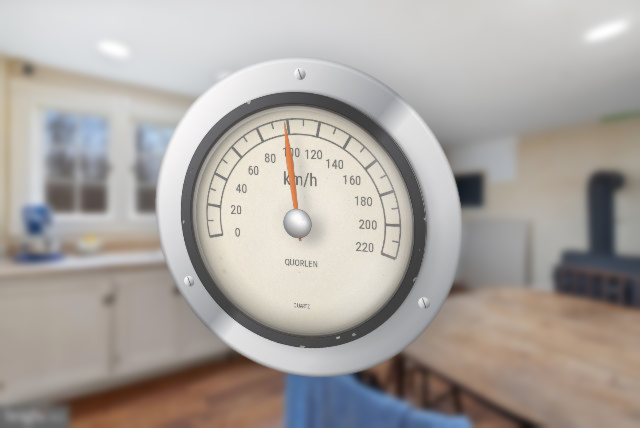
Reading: **100** km/h
